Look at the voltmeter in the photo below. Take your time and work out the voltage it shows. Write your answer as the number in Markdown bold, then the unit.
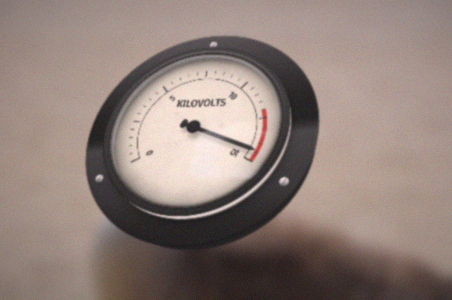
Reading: **14.5** kV
